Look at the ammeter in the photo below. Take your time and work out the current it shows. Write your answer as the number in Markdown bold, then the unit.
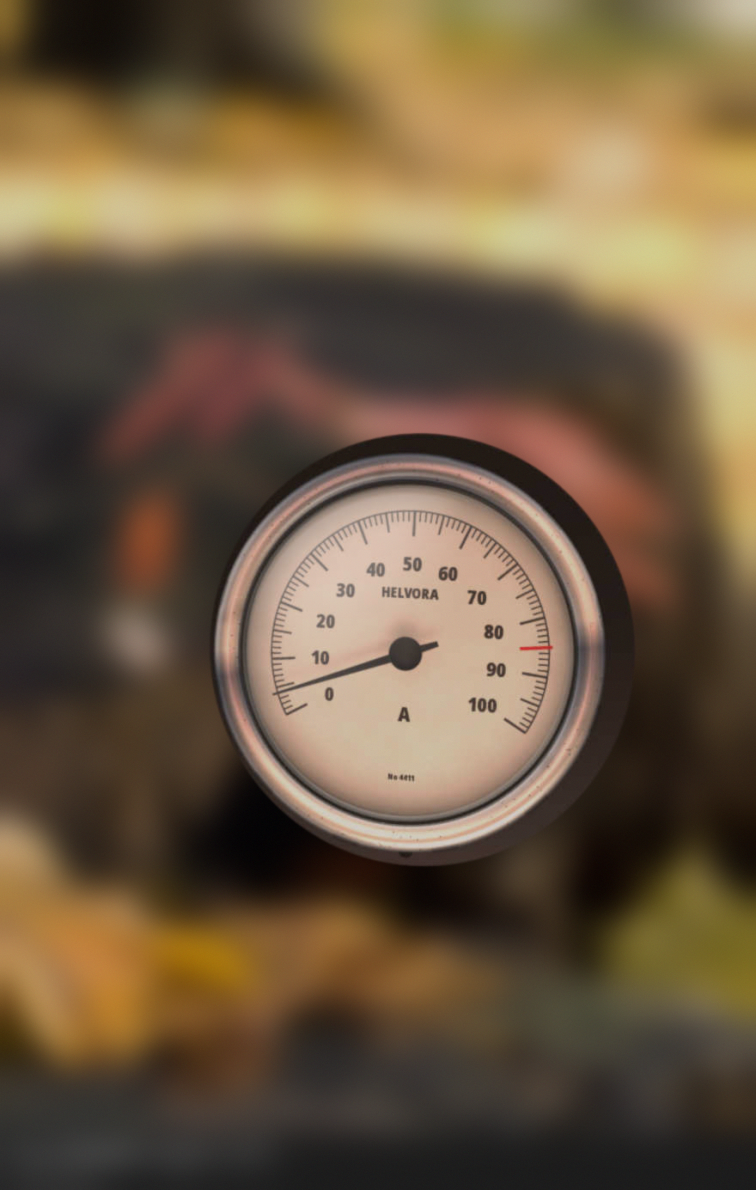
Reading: **4** A
